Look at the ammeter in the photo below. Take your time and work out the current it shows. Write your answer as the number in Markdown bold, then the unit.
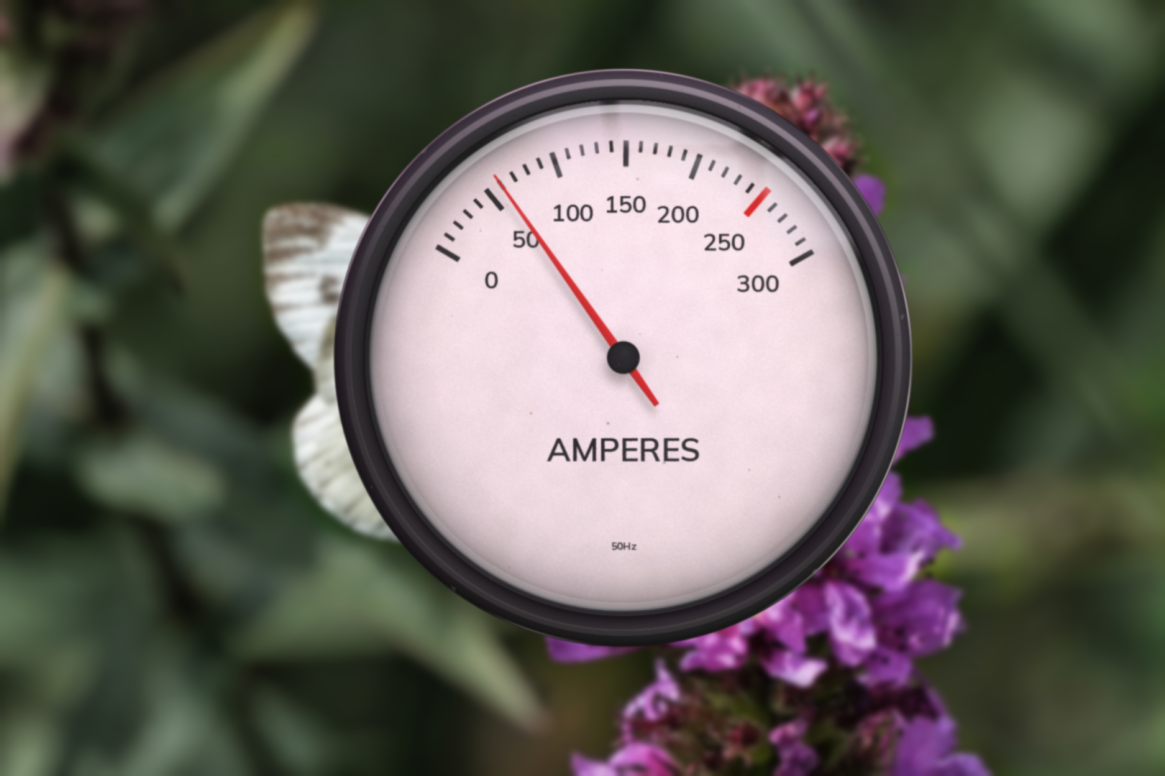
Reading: **60** A
